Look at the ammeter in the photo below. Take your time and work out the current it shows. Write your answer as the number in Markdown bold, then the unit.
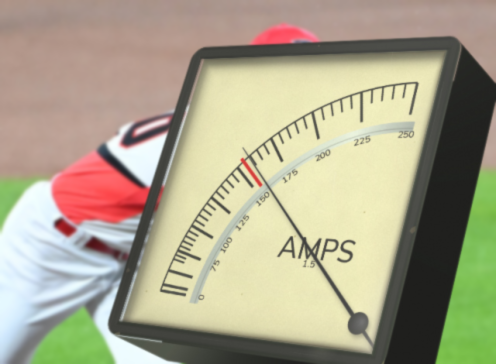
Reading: **160** A
